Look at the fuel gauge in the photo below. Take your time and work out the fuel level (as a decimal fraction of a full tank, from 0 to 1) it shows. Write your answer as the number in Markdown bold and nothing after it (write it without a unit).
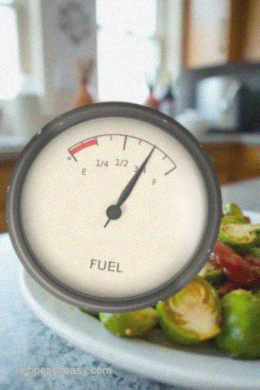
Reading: **0.75**
